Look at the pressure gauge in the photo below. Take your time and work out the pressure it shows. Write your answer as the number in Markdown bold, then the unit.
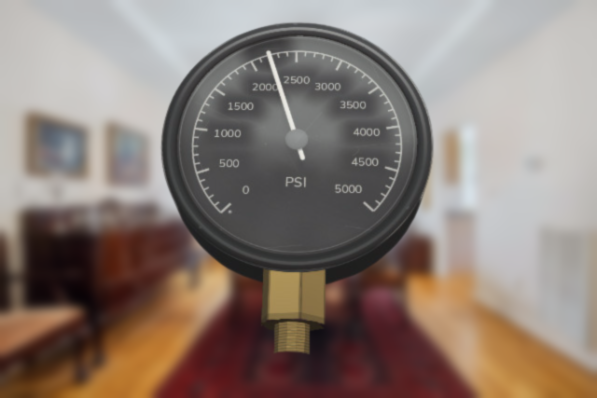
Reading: **2200** psi
